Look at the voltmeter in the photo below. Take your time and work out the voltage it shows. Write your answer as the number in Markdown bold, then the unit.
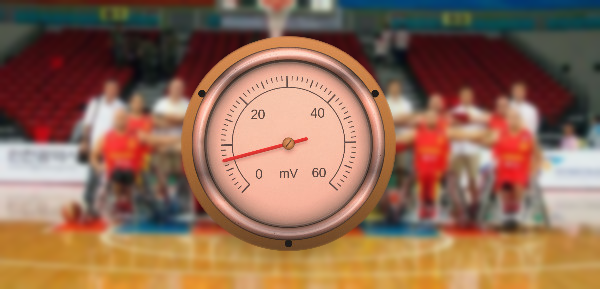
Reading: **7** mV
